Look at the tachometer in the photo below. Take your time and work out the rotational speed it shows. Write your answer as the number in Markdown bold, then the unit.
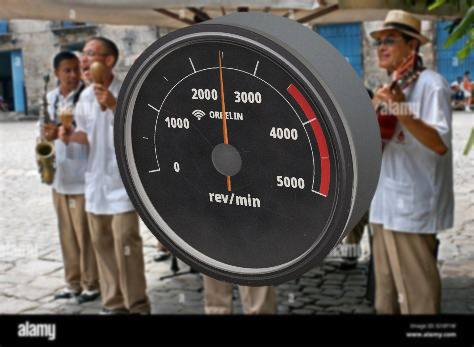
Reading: **2500** rpm
